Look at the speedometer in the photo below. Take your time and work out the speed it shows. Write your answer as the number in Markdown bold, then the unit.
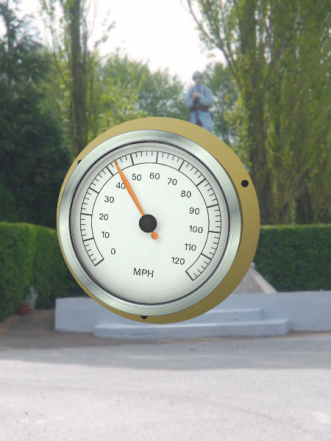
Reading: **44** mph
